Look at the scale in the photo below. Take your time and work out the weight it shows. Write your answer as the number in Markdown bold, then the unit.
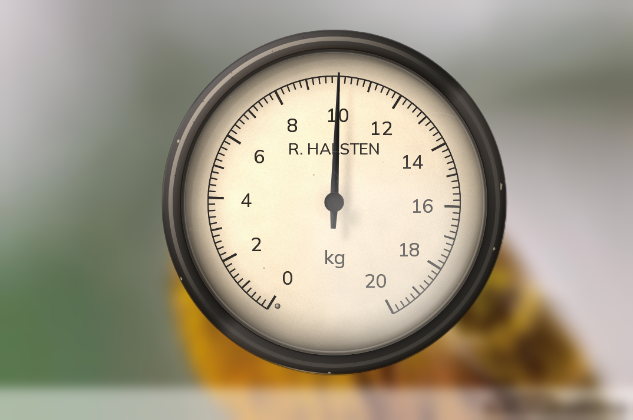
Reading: **10** kg
